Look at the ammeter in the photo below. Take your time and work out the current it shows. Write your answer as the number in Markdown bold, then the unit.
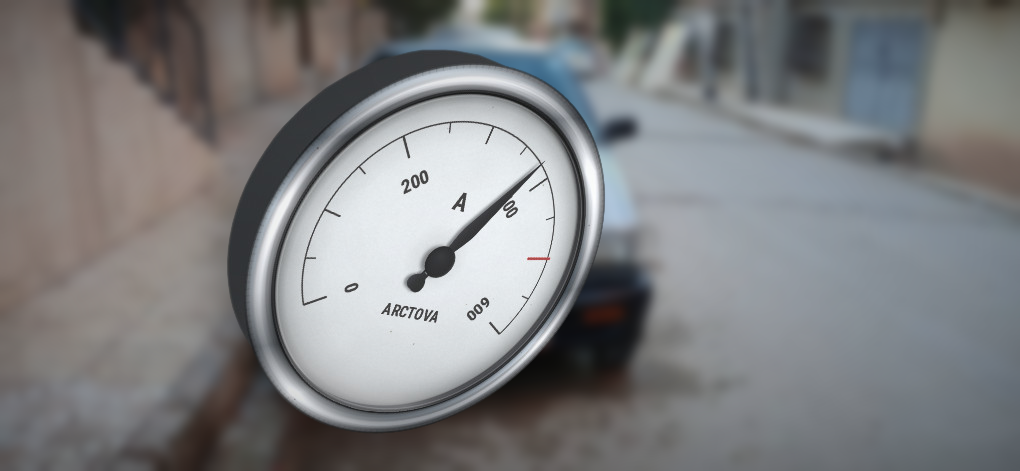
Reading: **375** A
